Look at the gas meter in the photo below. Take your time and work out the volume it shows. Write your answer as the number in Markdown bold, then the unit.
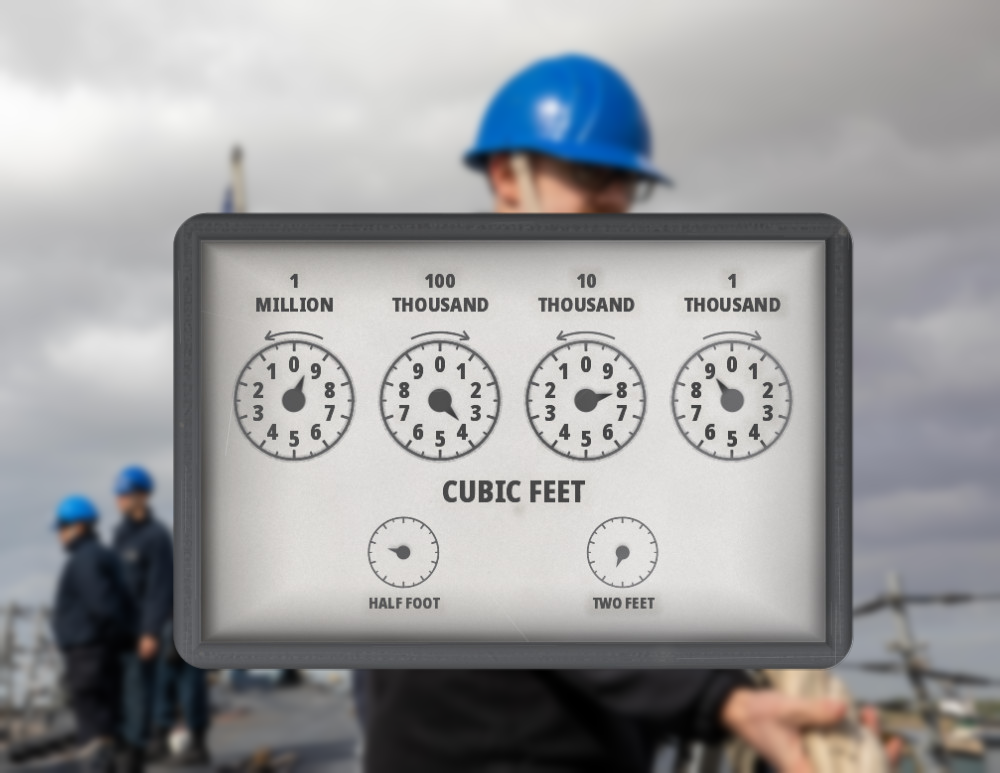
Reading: **937900** ft³
